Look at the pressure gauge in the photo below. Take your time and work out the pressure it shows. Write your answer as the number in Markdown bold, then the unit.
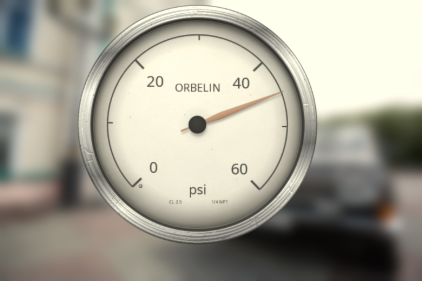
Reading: **45** psi
